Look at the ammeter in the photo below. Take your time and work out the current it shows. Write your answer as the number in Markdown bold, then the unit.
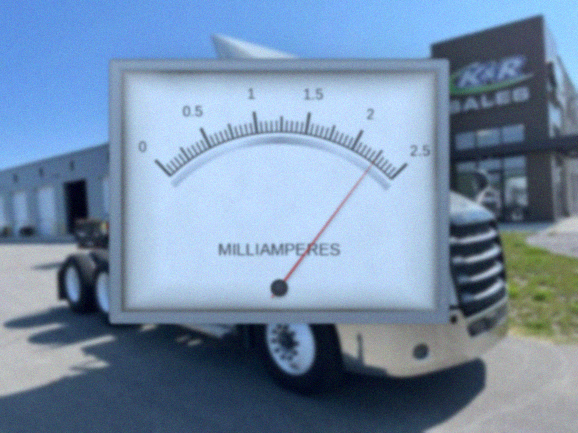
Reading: **2.25** mA
